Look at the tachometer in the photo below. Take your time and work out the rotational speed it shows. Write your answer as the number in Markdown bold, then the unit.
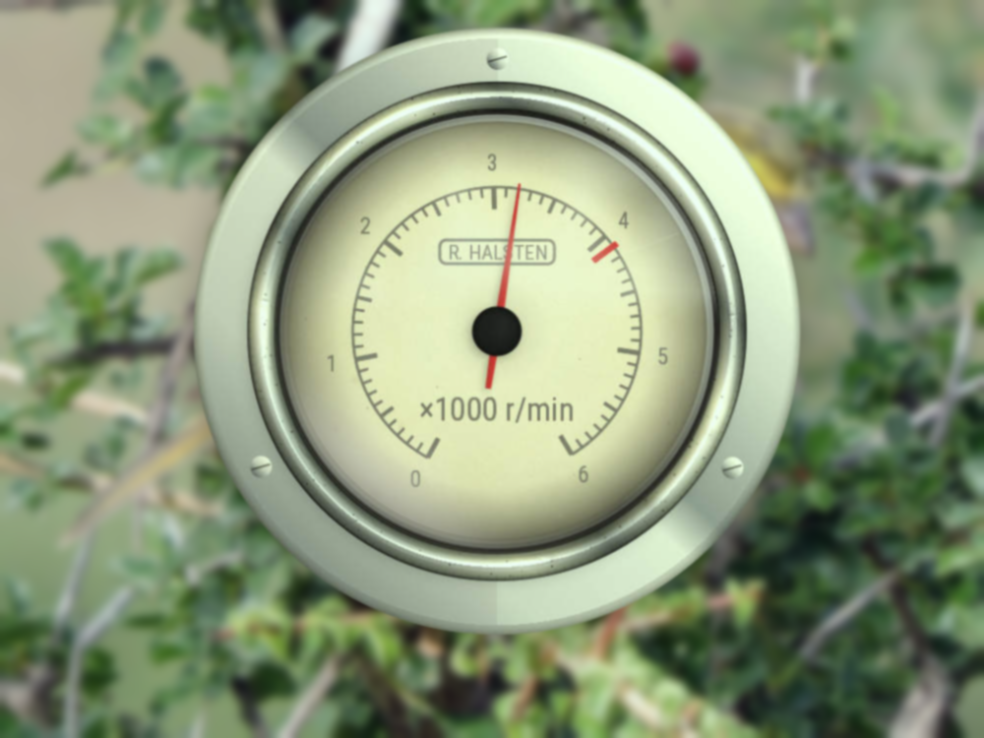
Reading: **3200** rpm
